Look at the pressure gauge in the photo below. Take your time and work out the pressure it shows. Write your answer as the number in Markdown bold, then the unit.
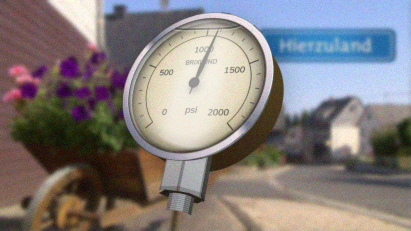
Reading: **1100** psi
